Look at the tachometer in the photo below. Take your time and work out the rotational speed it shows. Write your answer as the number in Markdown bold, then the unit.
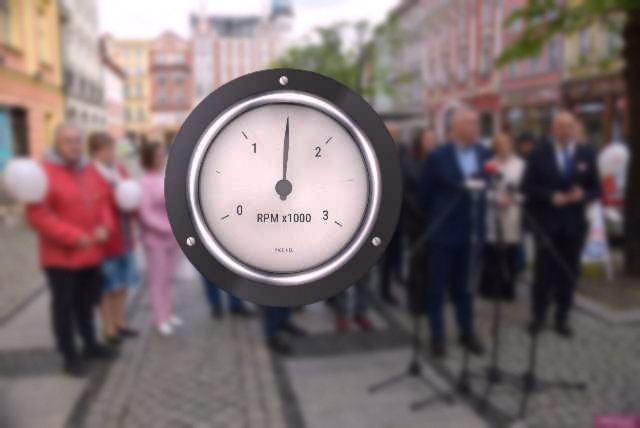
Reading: **1500** rpm
